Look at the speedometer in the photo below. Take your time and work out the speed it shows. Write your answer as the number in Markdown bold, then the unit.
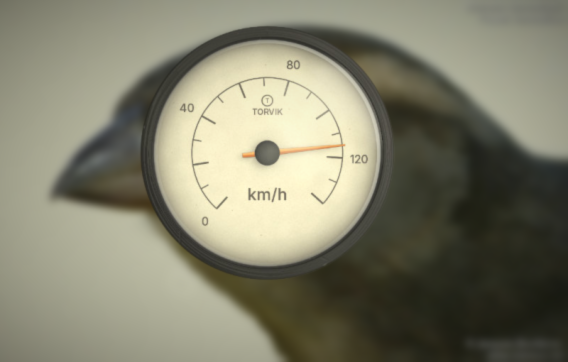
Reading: **115** km/h
